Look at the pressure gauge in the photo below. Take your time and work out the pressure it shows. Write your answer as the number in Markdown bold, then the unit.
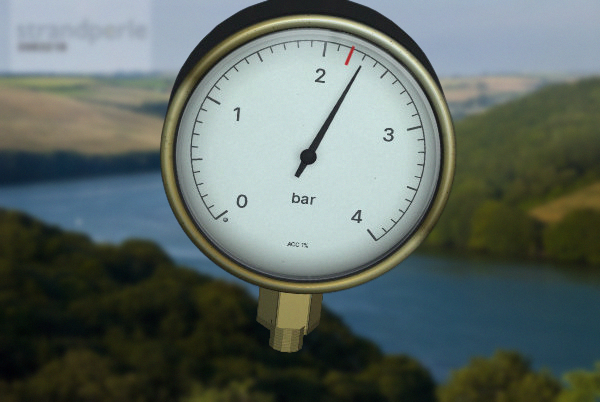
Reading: **2.3** bar
